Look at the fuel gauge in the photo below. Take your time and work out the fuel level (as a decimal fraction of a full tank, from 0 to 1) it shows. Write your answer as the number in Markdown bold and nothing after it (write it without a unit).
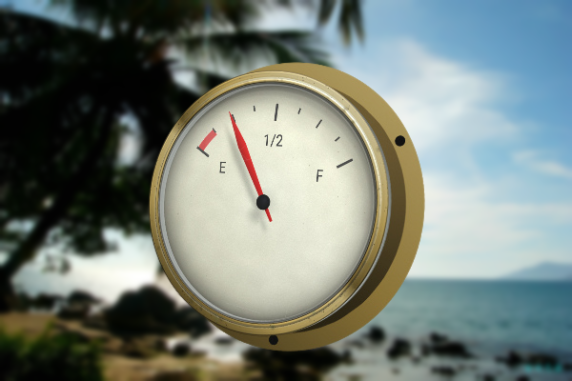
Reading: **0.25**
